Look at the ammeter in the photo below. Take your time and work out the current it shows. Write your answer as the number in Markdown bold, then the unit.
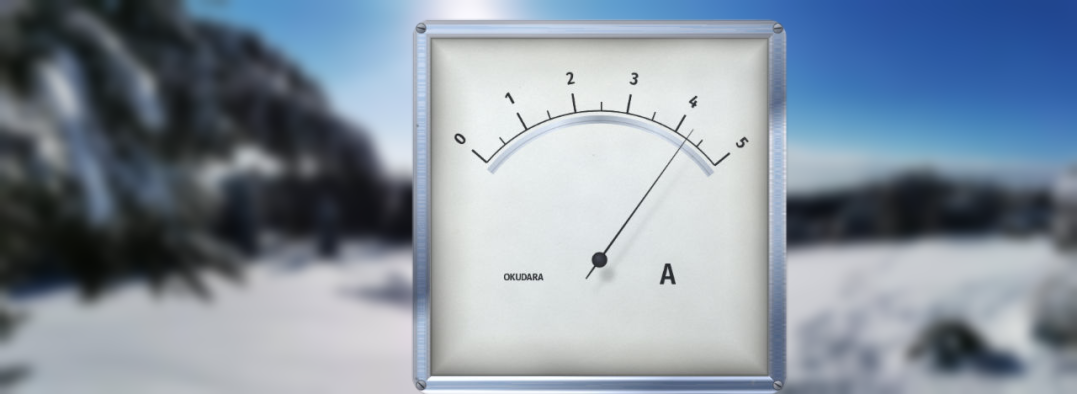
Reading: **4.25** A
